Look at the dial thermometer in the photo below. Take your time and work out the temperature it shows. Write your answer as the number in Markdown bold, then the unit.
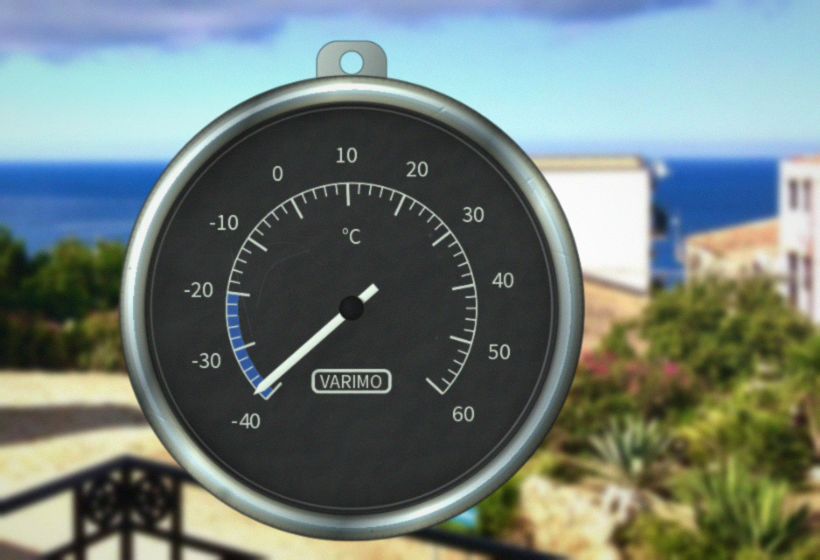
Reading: **-38** °C
